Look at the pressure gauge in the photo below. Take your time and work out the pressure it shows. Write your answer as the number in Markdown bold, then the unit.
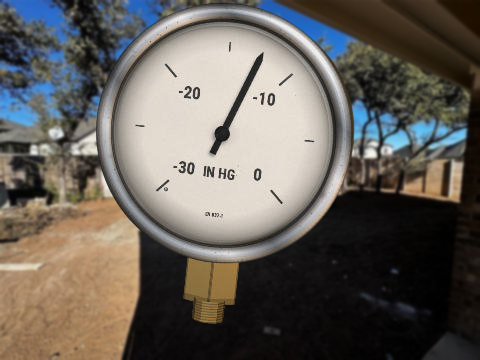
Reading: **-12.5** inHg
